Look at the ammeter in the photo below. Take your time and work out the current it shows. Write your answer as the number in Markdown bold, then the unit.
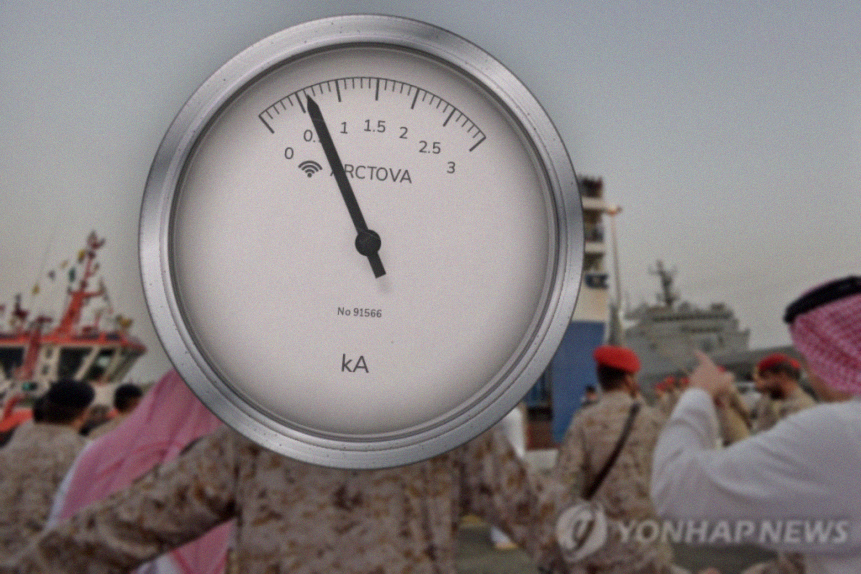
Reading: **0.6** kA
